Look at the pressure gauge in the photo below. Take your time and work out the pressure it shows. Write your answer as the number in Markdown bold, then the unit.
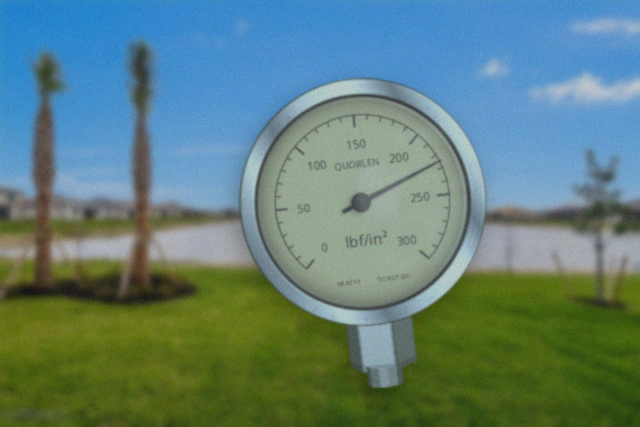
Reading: **225** psi
